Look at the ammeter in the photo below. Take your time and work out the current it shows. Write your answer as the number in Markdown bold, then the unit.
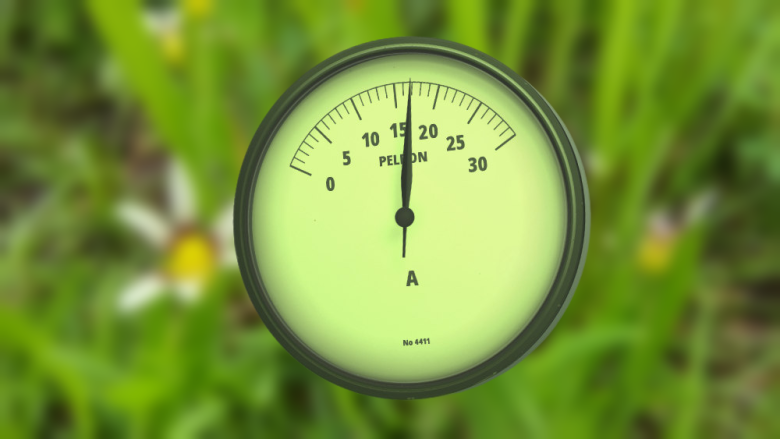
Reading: **17** A
